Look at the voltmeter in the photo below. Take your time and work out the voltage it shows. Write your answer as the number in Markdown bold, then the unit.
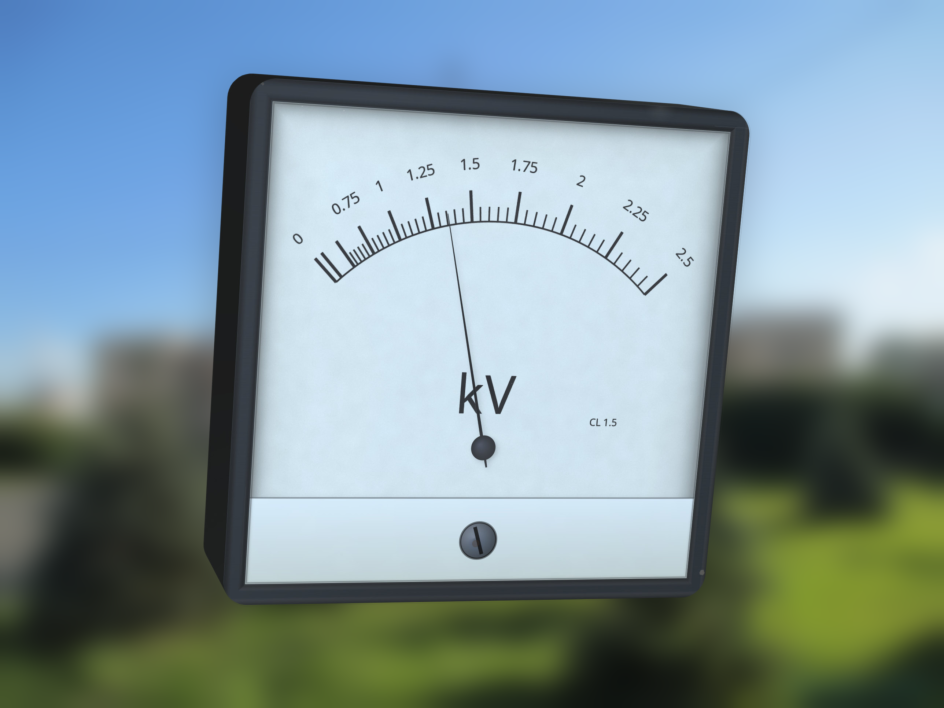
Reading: **1.35** kV
